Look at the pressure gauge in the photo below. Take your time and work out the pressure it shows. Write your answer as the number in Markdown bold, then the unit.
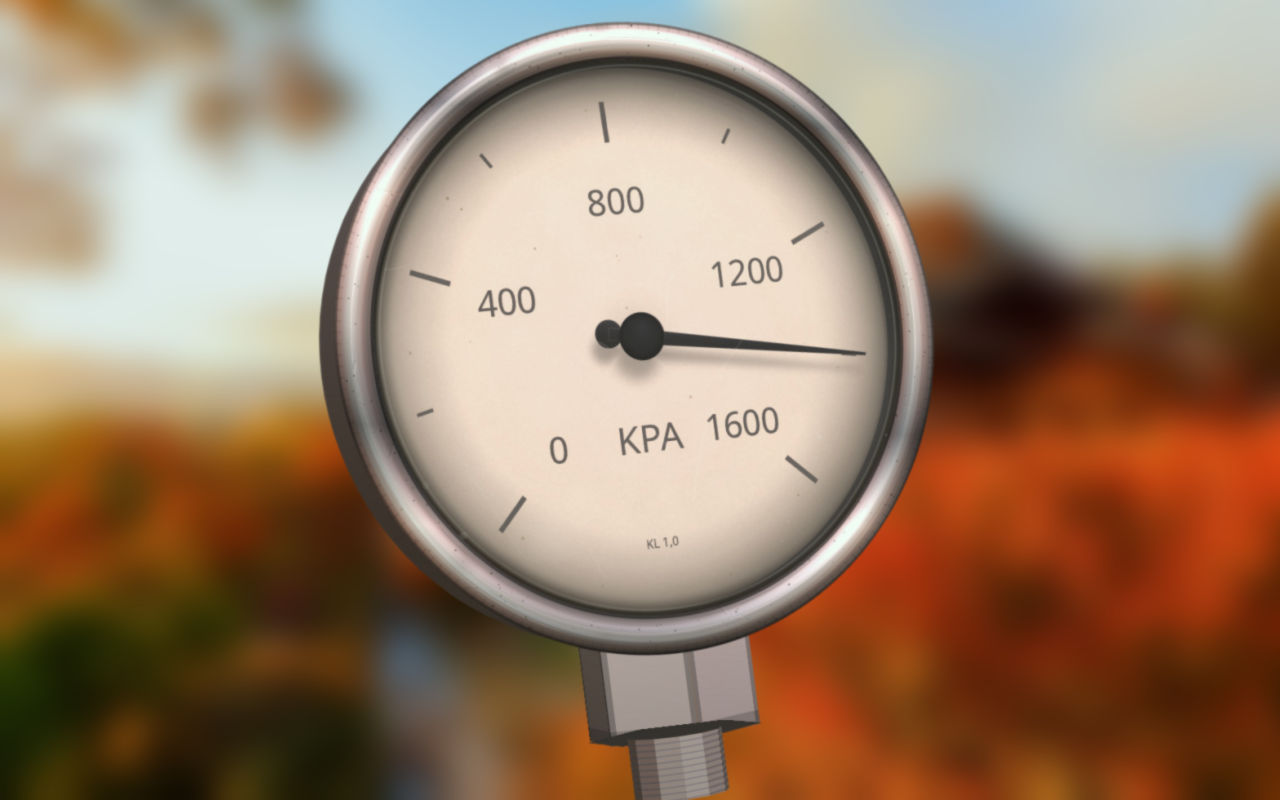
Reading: **1400** kPa
